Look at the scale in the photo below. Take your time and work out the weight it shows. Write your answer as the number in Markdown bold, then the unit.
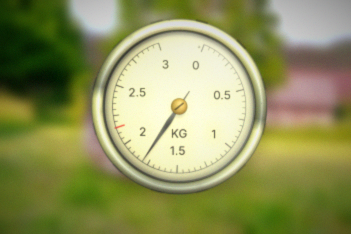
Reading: **1.8** kg
